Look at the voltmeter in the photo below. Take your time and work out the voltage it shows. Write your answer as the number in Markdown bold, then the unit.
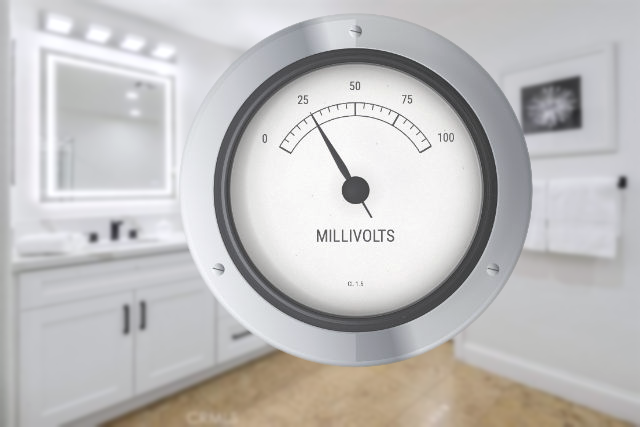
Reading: **25** mV
